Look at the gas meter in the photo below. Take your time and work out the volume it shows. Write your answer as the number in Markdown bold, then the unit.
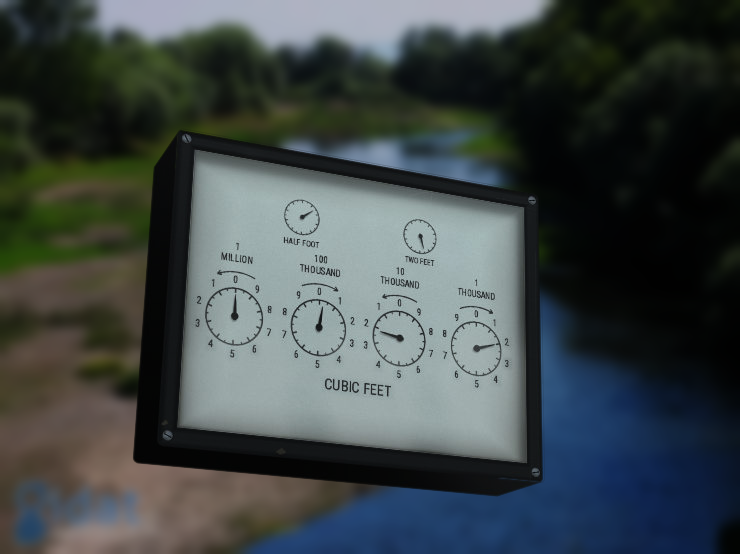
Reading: **2200** ft³
